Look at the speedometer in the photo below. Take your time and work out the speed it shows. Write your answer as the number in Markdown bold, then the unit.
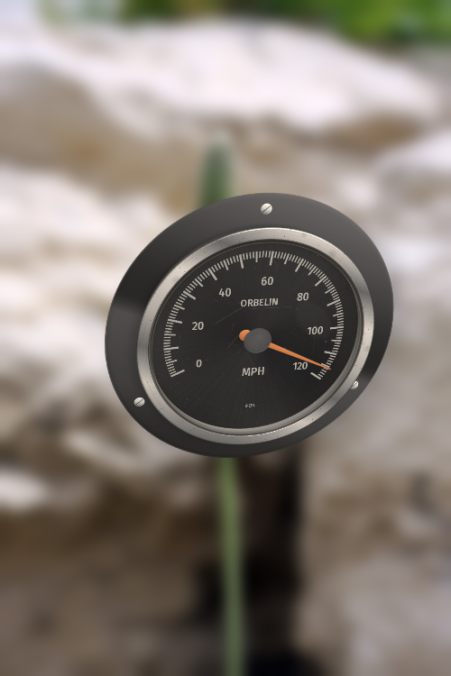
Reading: **115** mph
